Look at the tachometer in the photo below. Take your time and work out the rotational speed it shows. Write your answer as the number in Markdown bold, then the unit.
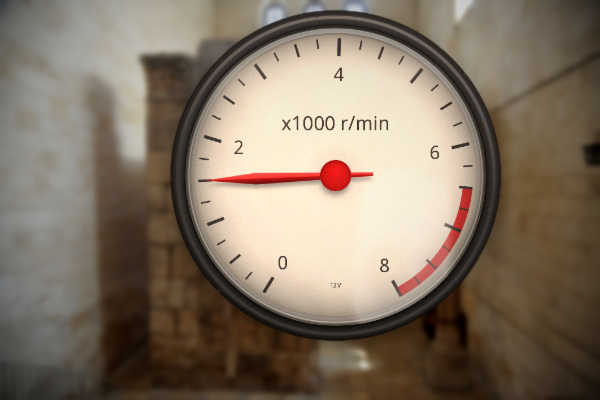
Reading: **1500** rpm
